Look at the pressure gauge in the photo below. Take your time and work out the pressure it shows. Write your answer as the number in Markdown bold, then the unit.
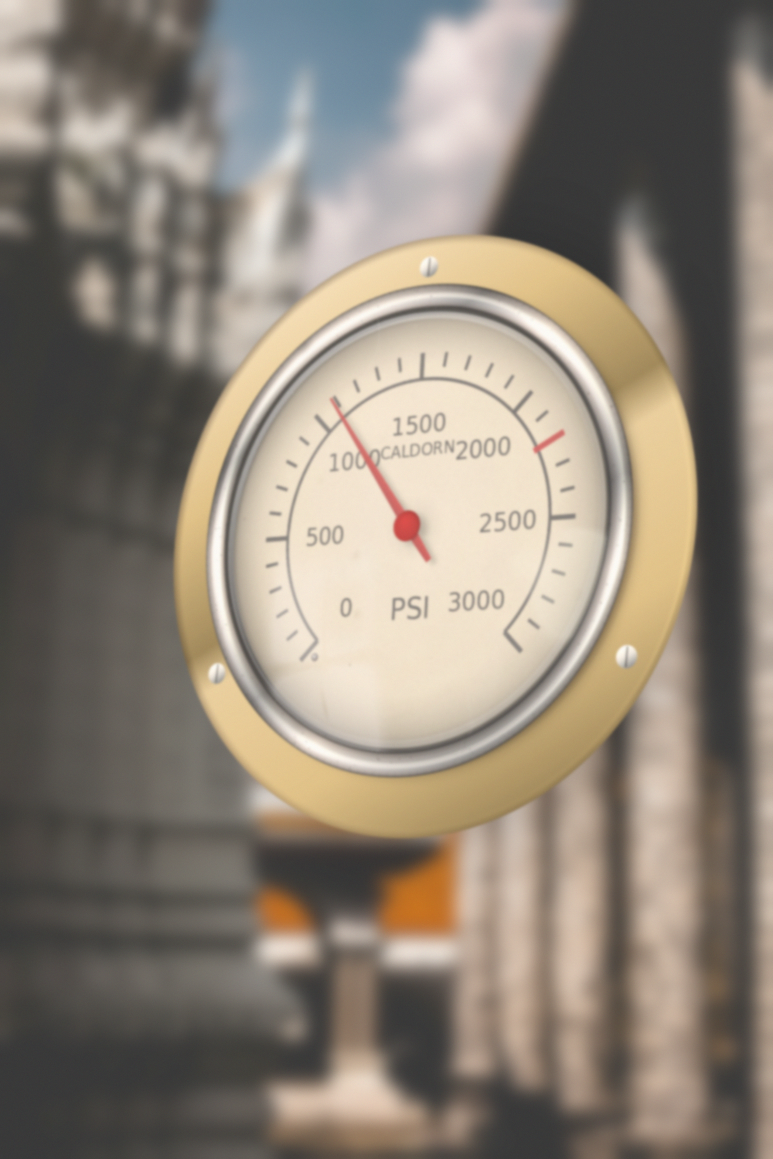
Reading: **1100** psi
